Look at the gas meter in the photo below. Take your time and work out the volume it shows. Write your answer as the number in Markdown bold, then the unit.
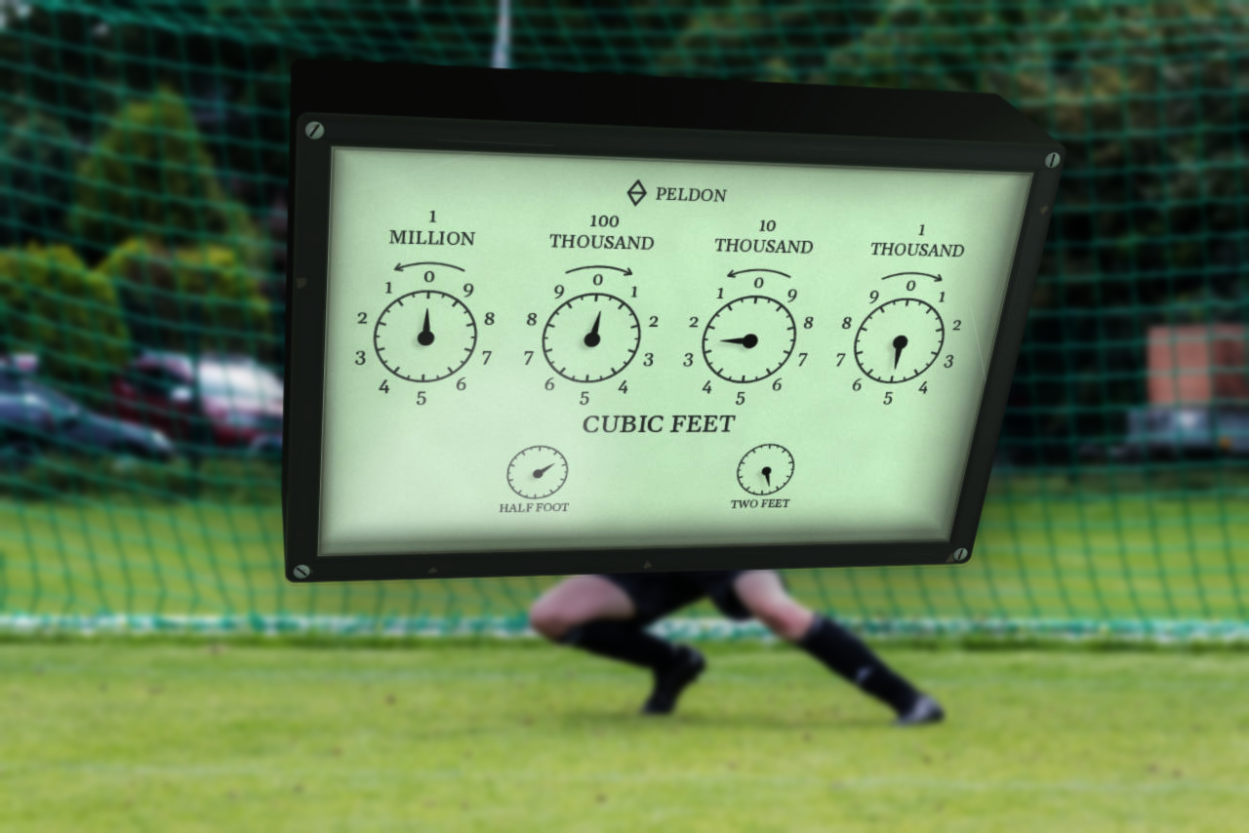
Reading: **2500** ft³
